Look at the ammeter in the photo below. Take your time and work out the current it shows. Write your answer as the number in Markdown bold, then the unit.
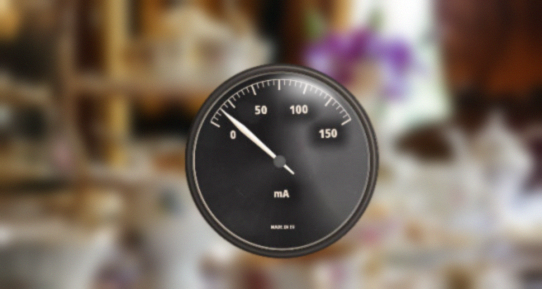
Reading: **15** mA
